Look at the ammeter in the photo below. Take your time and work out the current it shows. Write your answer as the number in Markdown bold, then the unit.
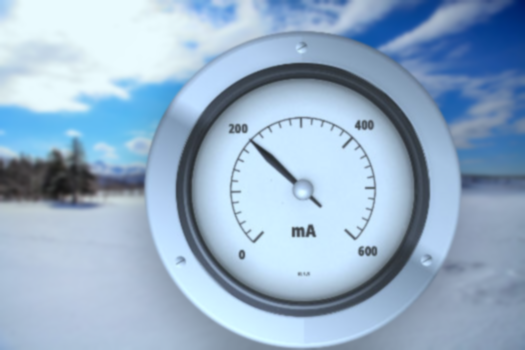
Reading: **200** mA
